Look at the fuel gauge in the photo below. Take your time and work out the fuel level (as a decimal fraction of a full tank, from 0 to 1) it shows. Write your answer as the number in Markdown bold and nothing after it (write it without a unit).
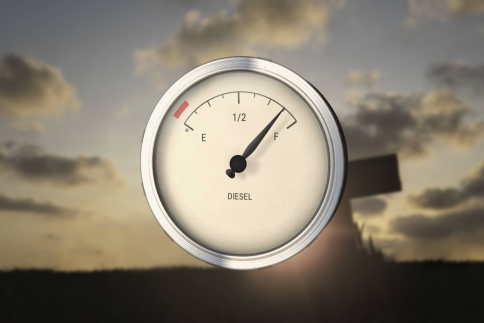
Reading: **0.875**
